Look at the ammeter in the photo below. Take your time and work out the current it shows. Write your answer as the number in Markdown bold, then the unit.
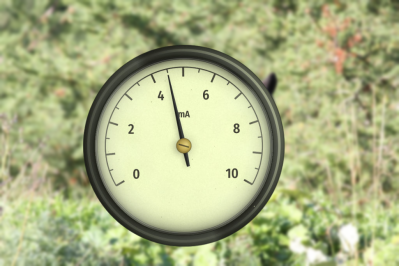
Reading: **4.5** mA
